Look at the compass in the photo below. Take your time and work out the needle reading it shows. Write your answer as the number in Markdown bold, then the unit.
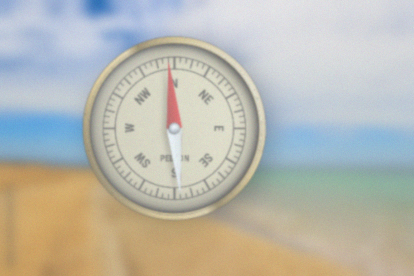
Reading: **355** °
